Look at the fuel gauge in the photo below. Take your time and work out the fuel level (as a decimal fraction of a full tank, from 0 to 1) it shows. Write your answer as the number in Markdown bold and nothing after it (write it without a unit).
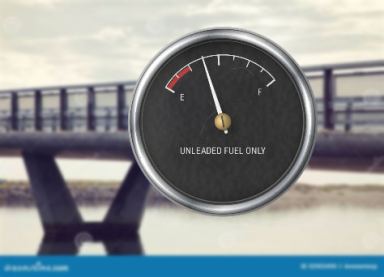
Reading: **0.375**
